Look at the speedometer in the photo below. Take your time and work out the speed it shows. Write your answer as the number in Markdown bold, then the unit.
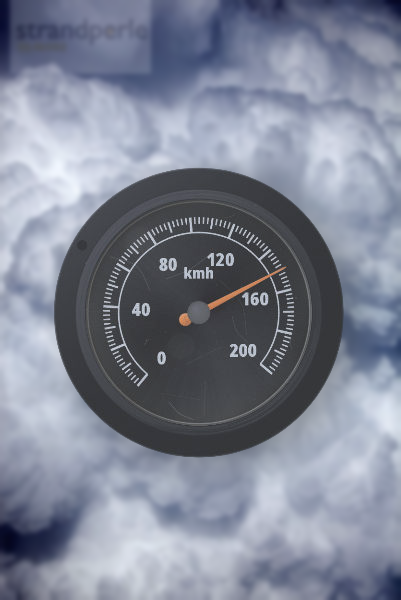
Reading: **150** km/h
